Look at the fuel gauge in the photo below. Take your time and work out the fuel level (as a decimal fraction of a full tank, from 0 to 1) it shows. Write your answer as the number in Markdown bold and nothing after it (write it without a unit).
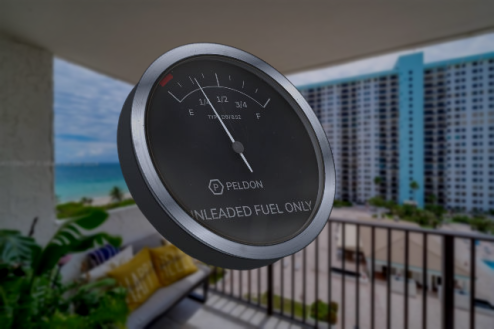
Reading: **0.25**
